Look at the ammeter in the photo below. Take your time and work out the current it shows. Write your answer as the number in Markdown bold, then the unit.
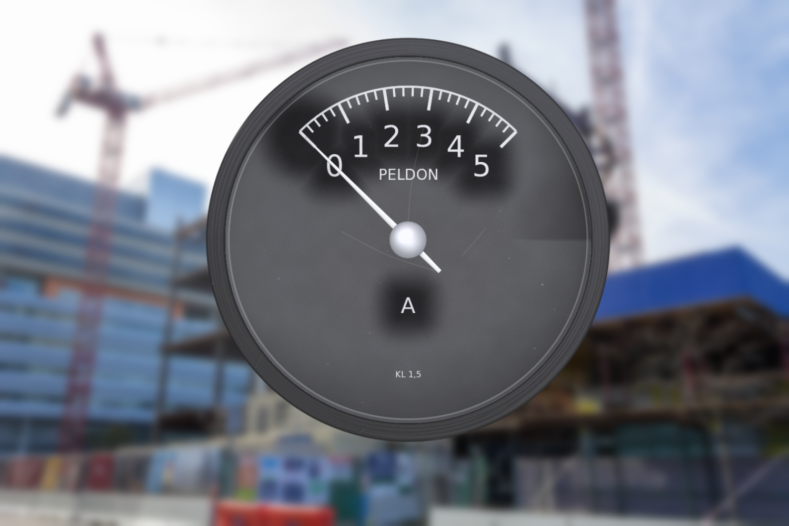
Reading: **0** A
